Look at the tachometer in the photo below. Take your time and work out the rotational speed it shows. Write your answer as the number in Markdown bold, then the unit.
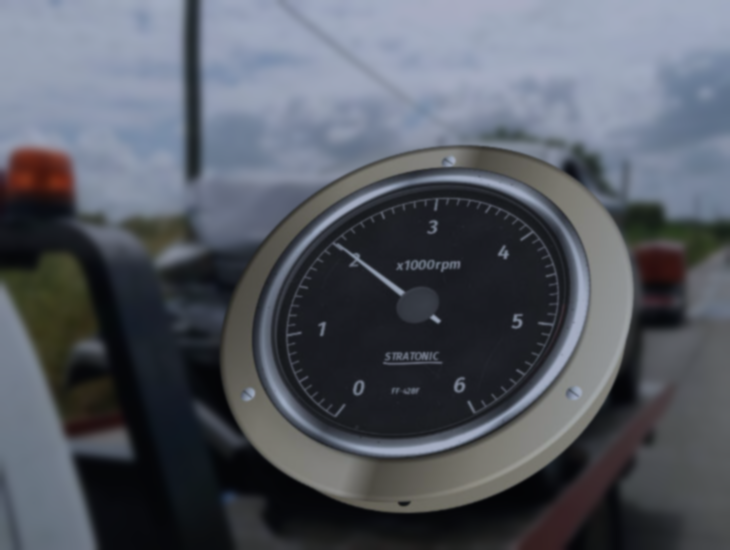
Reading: **2000** rpm
